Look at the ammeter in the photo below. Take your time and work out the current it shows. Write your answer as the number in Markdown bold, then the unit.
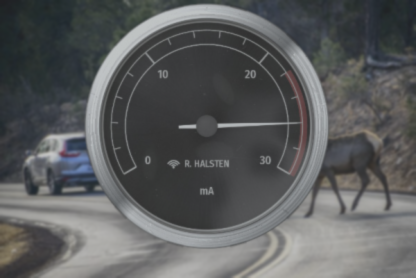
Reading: **26** mA
